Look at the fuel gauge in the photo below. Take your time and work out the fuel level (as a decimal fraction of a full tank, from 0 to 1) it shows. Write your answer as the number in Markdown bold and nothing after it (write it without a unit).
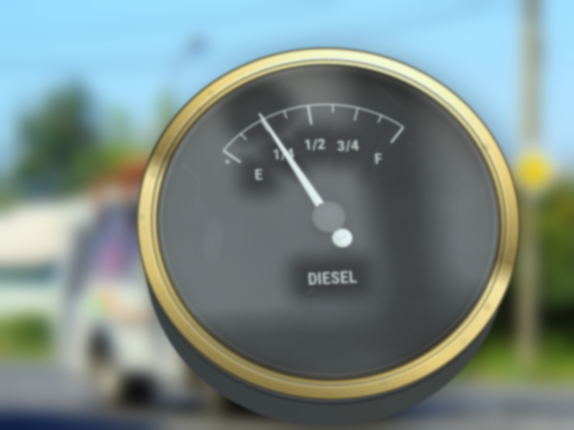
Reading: **0.25**
